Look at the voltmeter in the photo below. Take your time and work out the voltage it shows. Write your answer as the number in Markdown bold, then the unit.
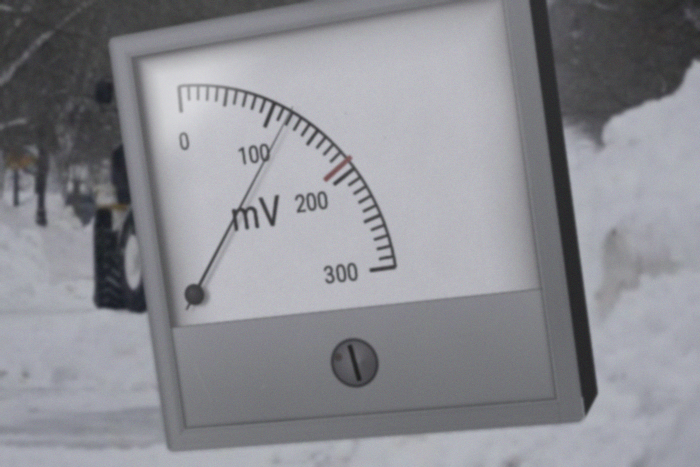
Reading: **120** mV
